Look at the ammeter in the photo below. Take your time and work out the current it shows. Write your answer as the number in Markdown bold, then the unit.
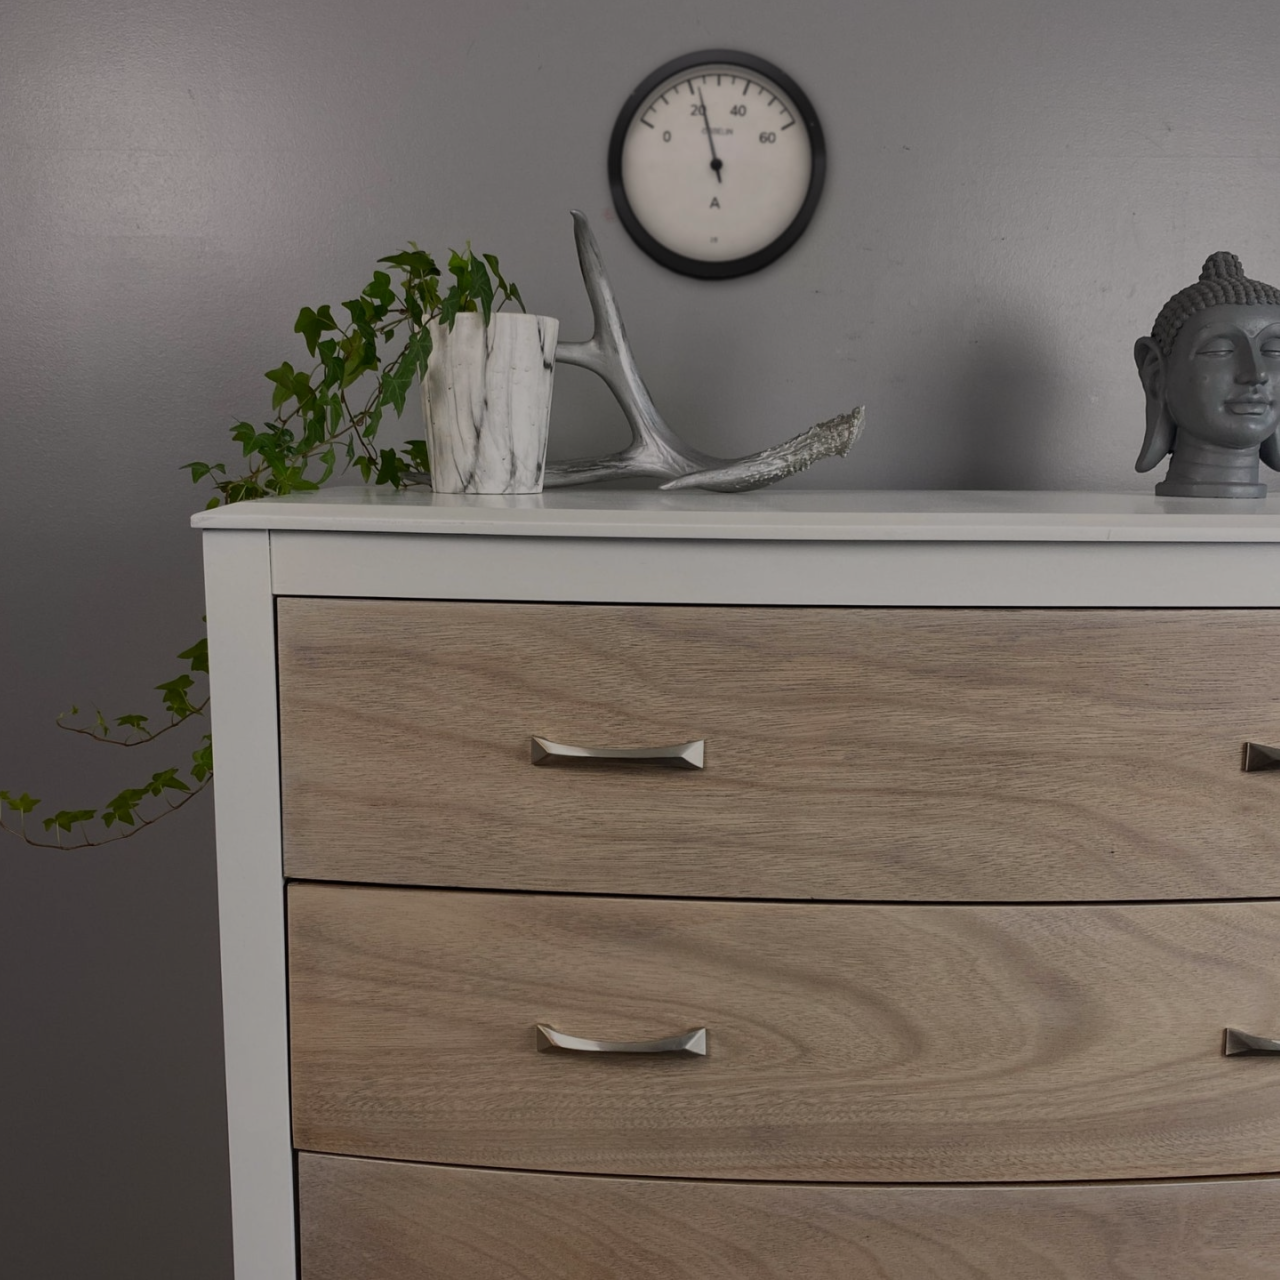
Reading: **22.5** A
